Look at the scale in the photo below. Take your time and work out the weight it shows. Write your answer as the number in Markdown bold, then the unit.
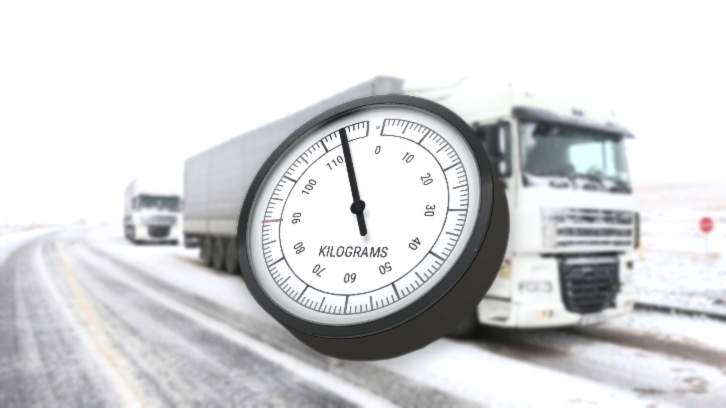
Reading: **115** kg
